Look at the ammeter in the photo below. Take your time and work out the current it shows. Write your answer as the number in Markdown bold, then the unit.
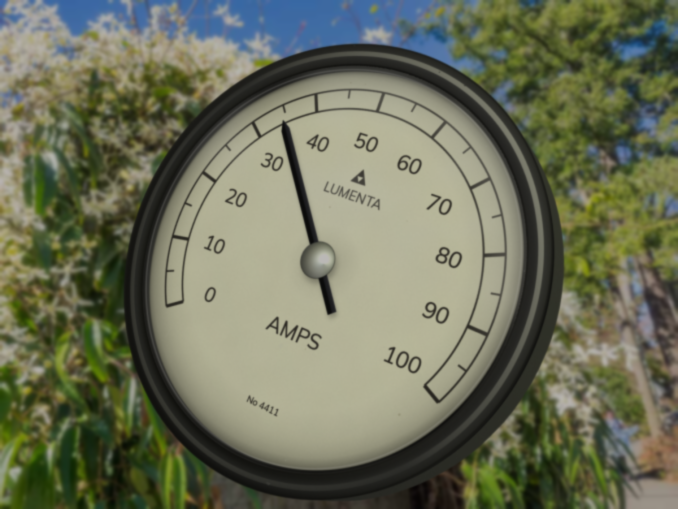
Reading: **35** A
